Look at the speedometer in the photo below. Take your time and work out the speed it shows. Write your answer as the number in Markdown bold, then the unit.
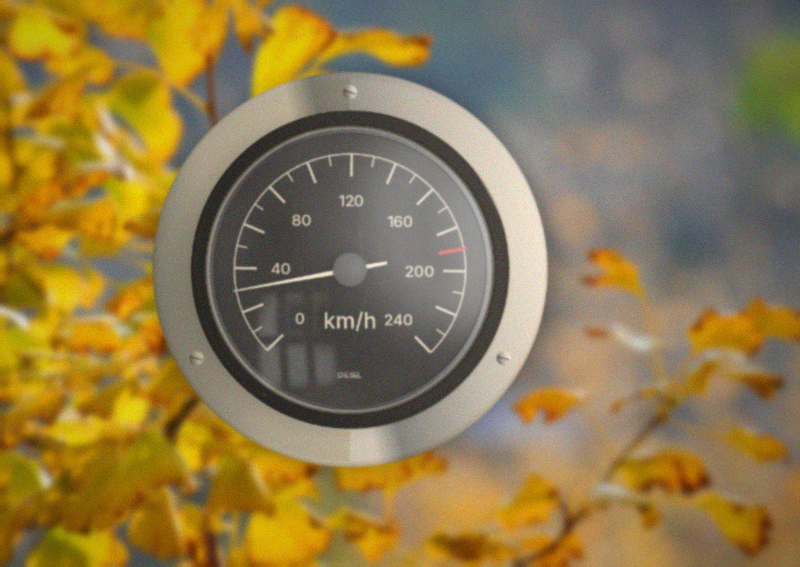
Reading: **30** km/h
